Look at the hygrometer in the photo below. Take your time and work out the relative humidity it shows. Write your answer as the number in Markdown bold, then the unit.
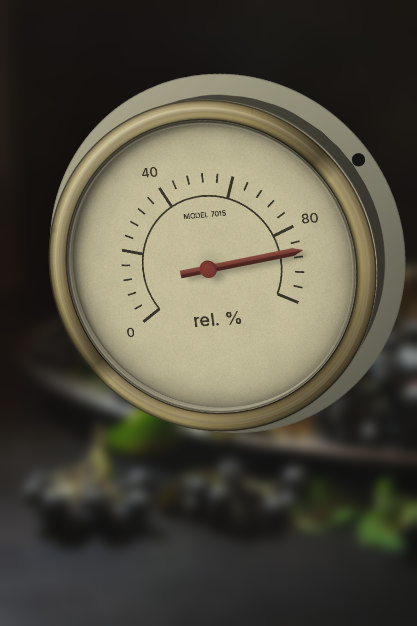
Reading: **86** %
